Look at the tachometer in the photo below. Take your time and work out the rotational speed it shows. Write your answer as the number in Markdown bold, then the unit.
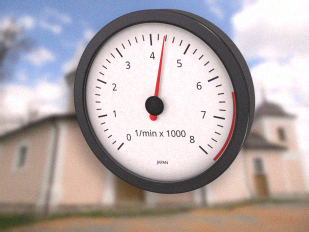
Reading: **4400** rpm
